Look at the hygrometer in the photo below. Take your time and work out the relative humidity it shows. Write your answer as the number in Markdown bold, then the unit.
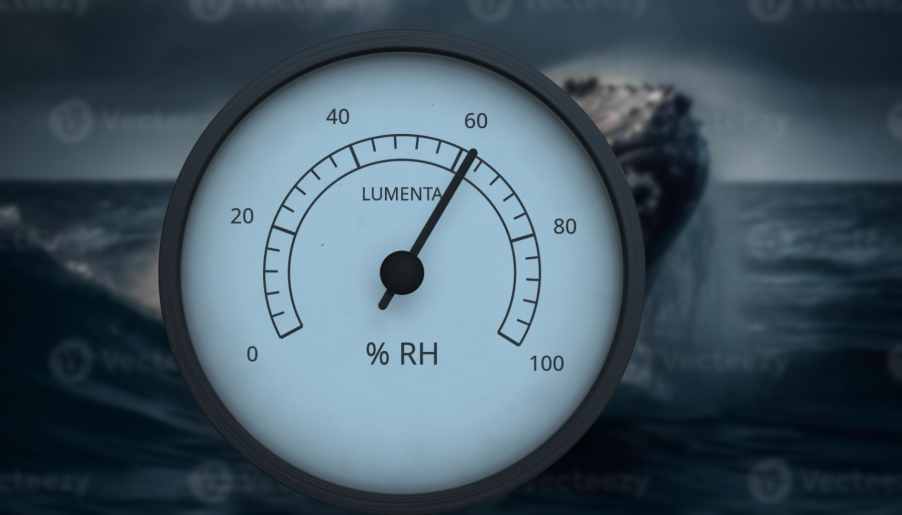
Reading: **62** %
